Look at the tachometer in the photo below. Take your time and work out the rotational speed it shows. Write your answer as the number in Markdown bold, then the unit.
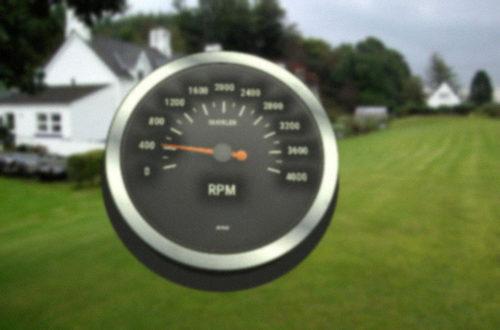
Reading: **400** rpm
